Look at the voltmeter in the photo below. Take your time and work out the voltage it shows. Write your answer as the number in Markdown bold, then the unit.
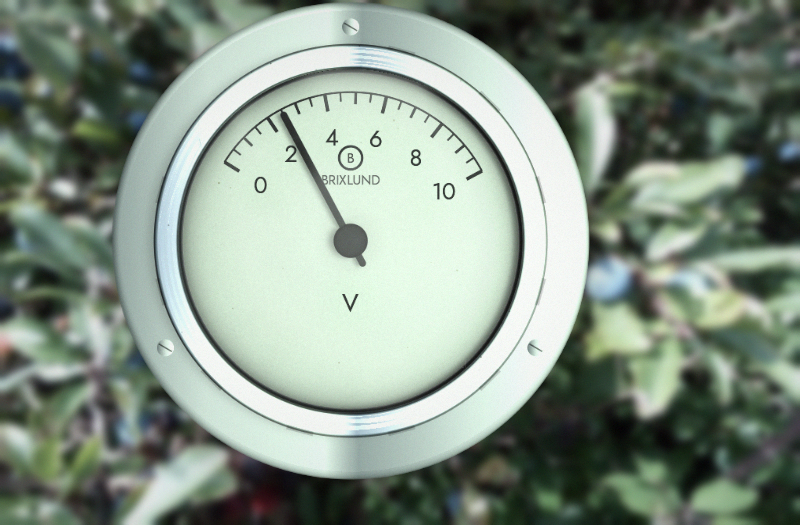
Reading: **2.5** V
